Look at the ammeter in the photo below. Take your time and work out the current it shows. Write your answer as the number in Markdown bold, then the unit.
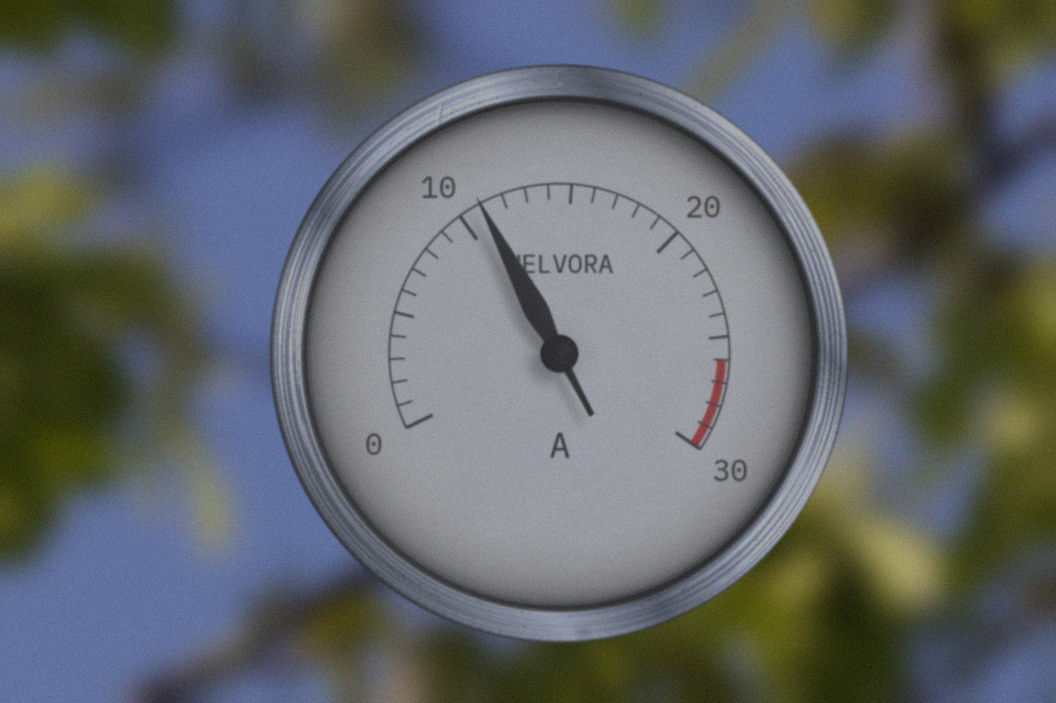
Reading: **11** A
